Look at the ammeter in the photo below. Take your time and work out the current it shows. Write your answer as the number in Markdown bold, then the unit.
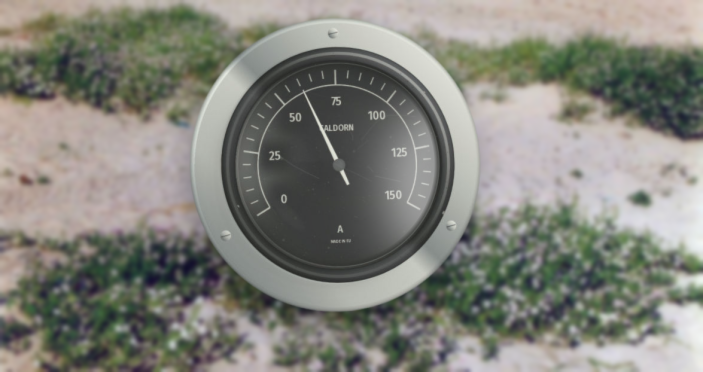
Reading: **60** A
